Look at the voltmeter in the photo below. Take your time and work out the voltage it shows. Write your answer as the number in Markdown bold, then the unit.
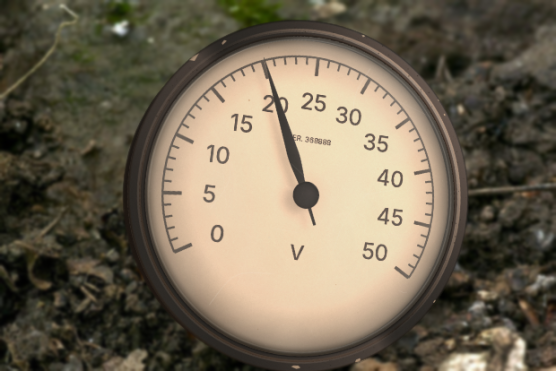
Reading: **20** V
